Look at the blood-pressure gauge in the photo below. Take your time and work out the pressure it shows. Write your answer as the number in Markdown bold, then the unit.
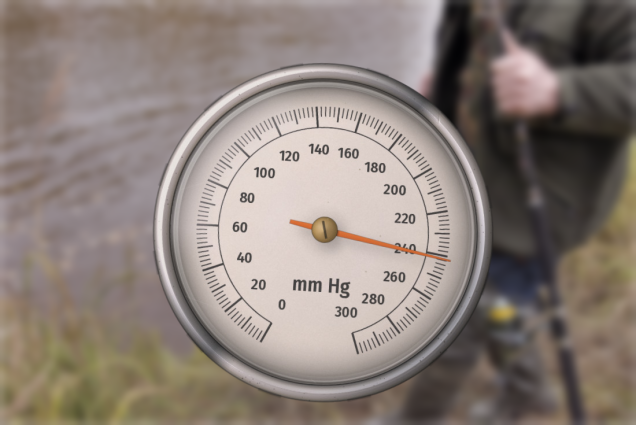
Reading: **242** mmHg
